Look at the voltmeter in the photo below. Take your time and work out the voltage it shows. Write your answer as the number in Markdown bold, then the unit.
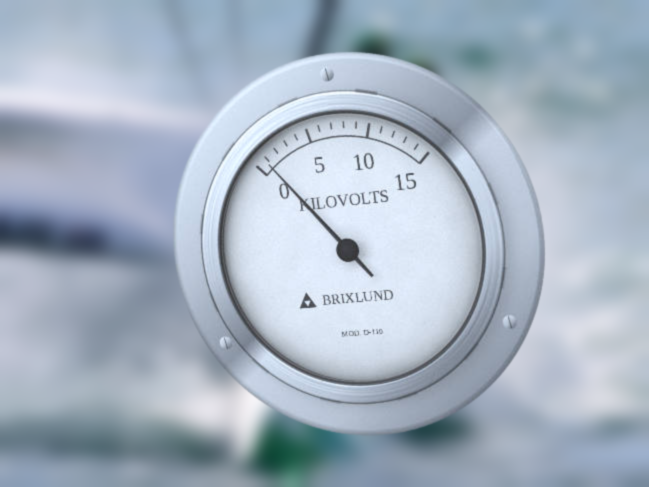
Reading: **1** kV
